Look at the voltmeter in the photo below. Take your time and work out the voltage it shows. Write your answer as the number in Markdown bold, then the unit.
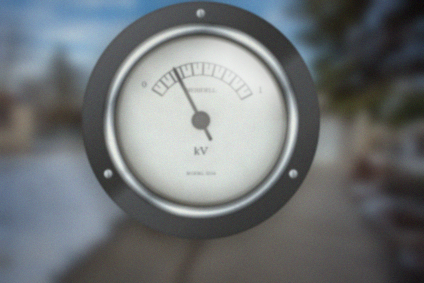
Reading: **0.25** kV
